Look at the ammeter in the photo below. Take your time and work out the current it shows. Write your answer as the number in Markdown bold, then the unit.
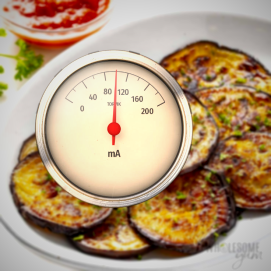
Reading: **100** mA
